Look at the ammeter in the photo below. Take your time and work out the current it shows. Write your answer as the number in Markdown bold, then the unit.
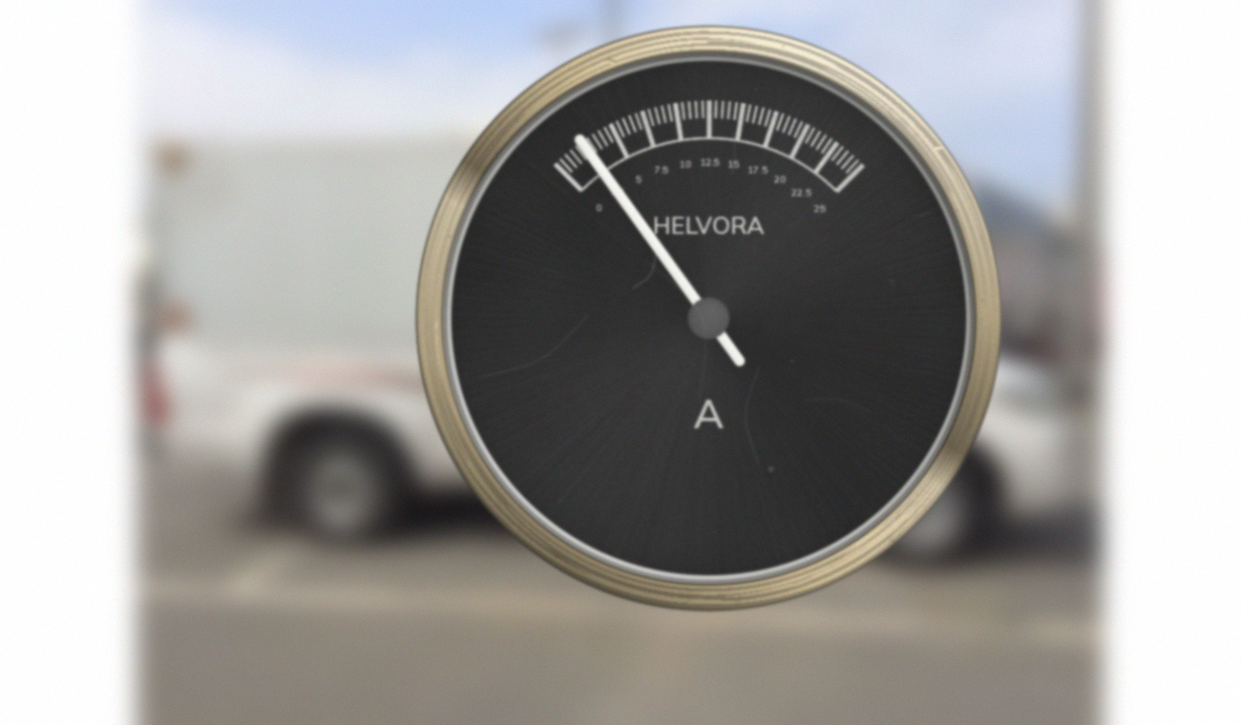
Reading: **2.5** A
